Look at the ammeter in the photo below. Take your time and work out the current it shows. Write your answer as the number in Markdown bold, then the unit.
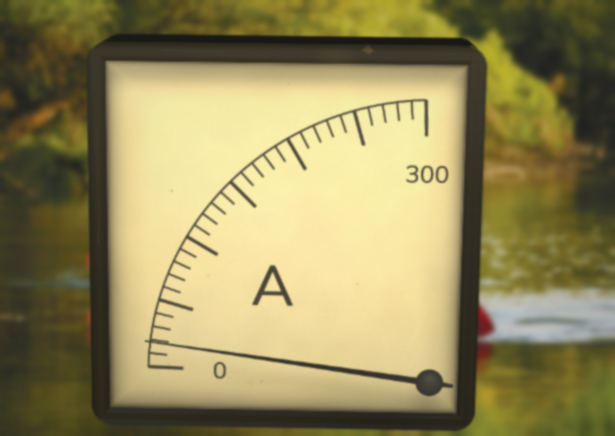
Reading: **20** A
